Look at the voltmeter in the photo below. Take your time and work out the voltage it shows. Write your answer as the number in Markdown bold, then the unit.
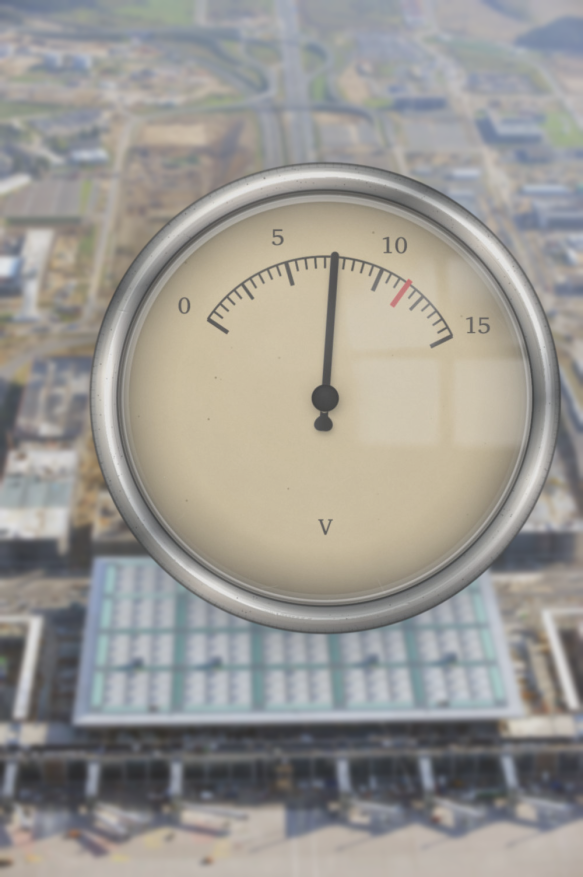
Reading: **7.5** V
